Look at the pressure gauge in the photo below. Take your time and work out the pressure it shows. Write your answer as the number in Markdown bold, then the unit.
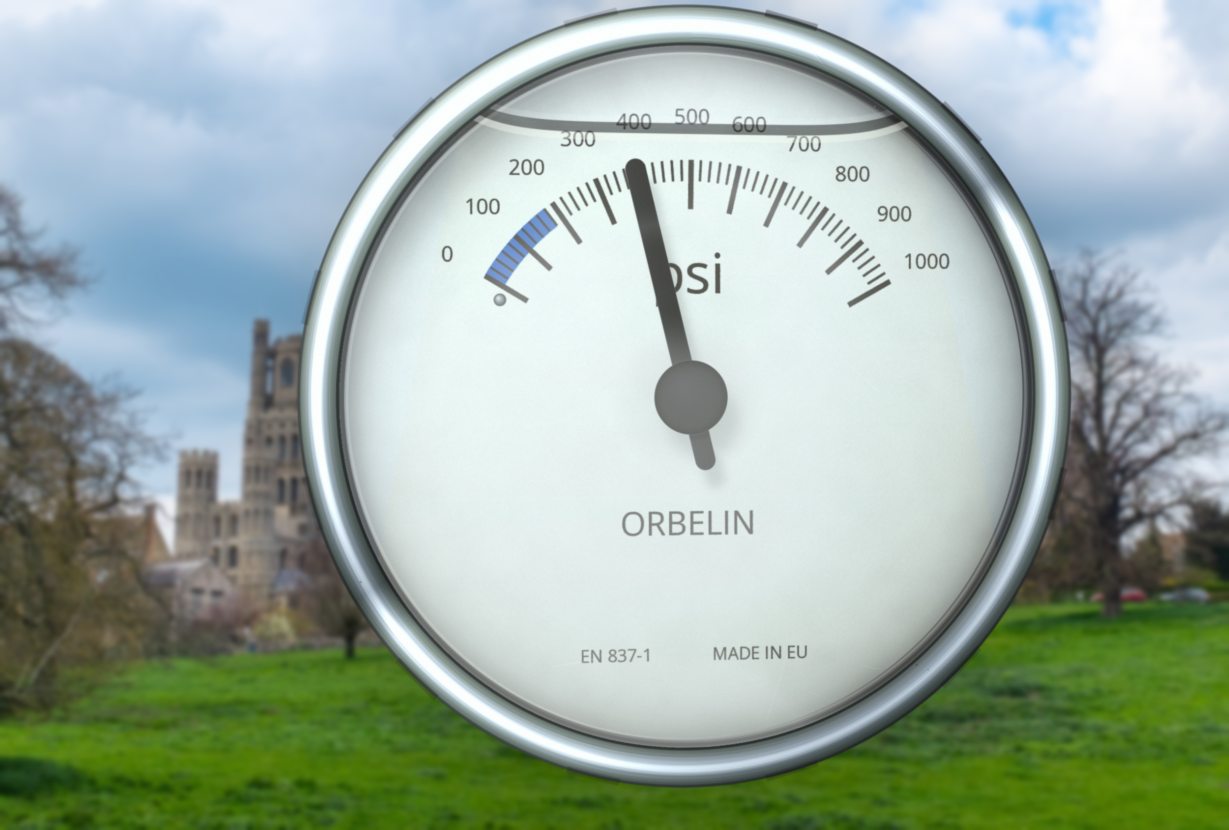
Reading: **380** psi
